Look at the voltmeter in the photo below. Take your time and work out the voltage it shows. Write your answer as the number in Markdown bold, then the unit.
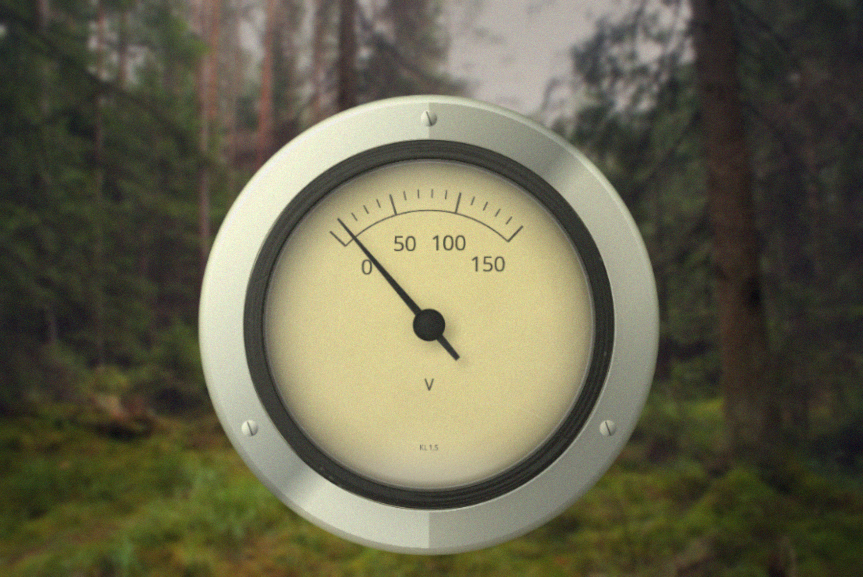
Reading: **10** V
